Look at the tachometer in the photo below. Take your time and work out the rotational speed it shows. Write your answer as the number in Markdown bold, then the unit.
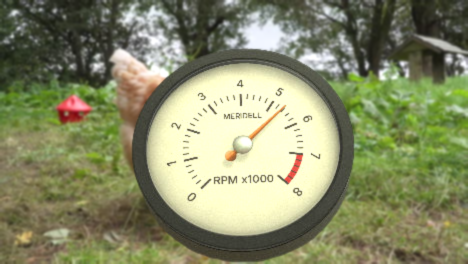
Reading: **5400** rpm
